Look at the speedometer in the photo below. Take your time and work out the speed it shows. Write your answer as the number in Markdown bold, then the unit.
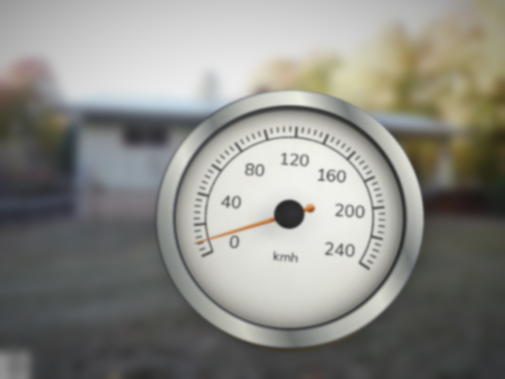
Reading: **8** km/h
